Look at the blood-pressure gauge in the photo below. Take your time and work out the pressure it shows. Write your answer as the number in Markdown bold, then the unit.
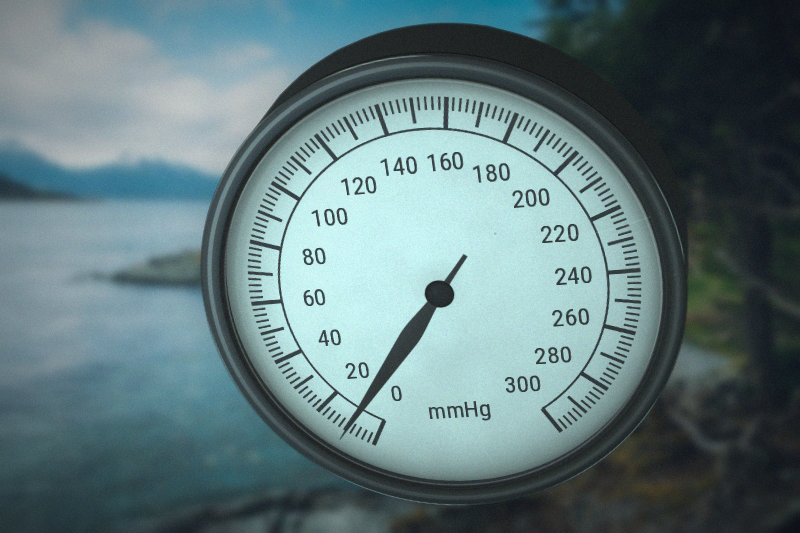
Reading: **10** mmHg
